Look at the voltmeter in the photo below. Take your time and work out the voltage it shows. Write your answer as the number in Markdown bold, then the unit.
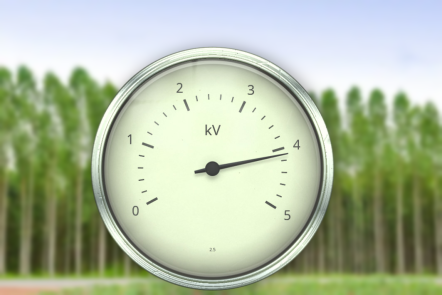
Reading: **4.1** kV
